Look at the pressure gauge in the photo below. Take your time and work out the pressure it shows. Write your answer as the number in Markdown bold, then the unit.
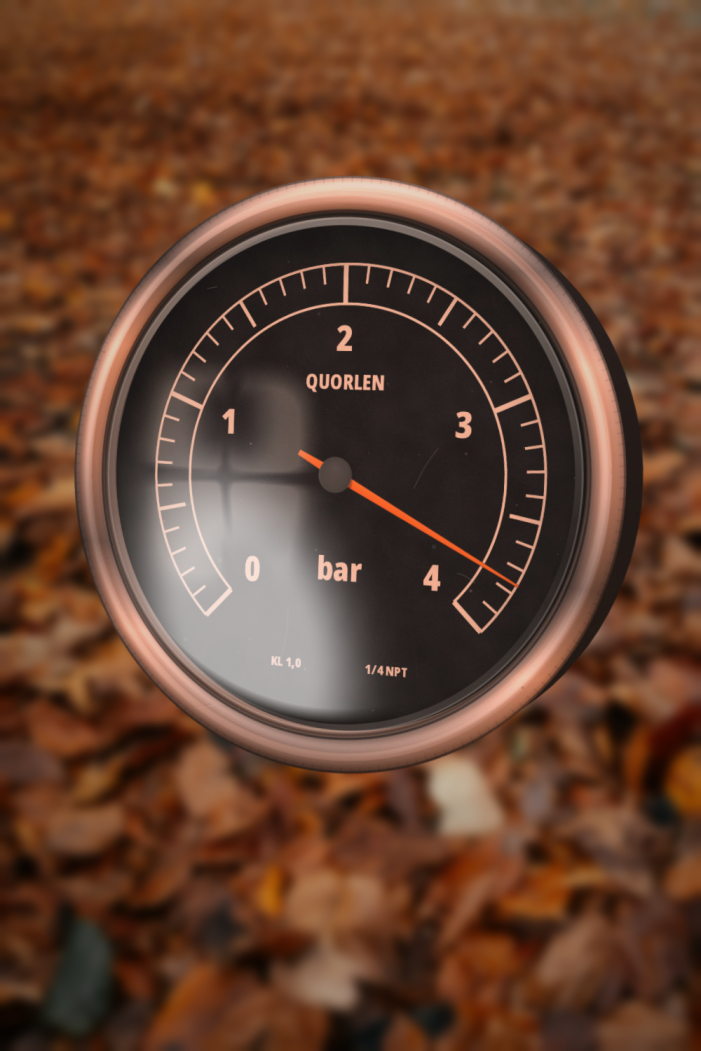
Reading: **3.75** bar
